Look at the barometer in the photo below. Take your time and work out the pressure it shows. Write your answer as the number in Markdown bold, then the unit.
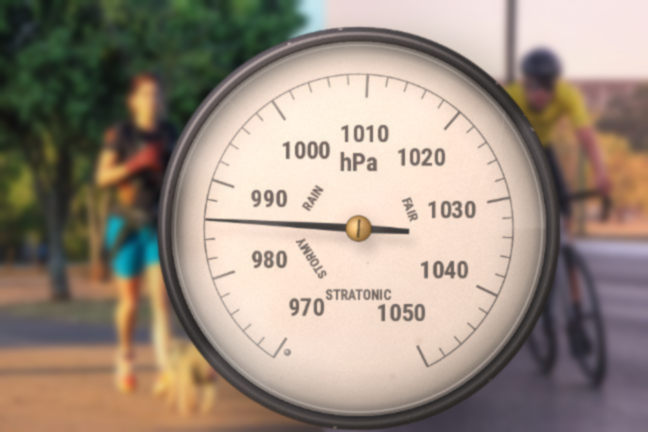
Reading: **986** hPa
